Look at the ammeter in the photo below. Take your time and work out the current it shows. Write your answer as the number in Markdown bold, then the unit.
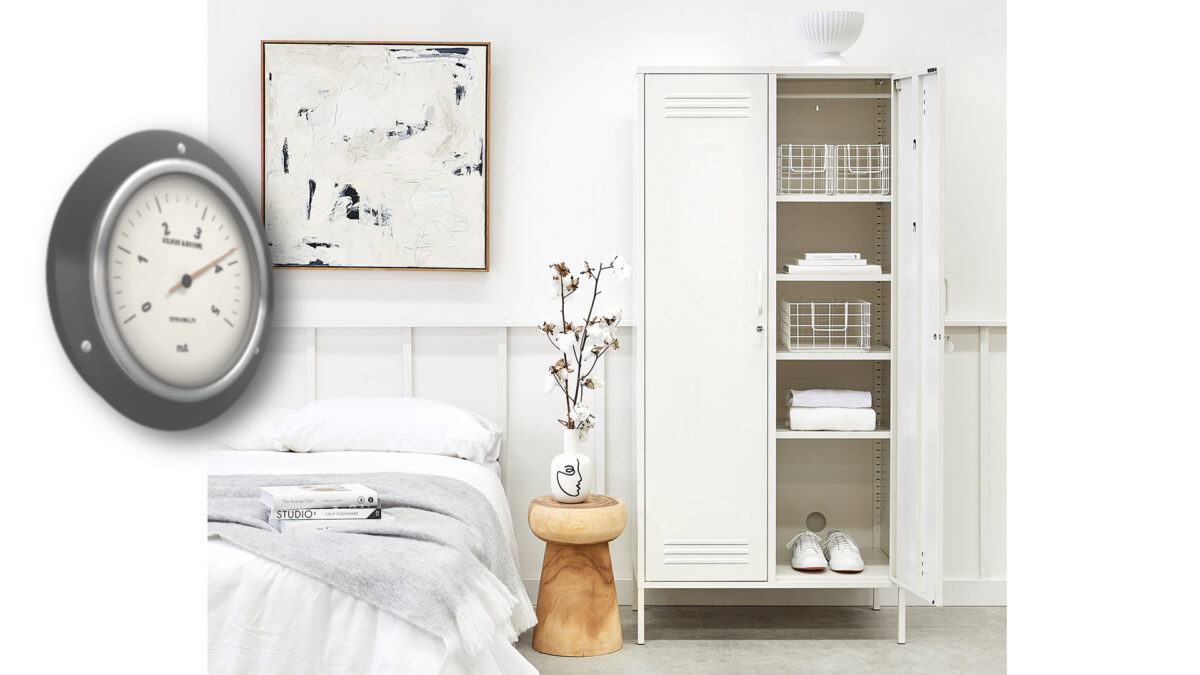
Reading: **3.8** mA
